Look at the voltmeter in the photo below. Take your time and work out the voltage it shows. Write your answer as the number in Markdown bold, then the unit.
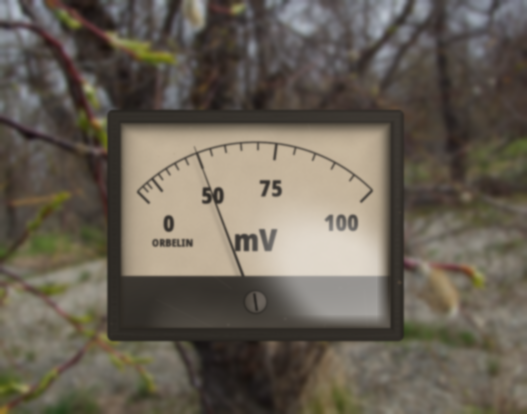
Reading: **50** mV
